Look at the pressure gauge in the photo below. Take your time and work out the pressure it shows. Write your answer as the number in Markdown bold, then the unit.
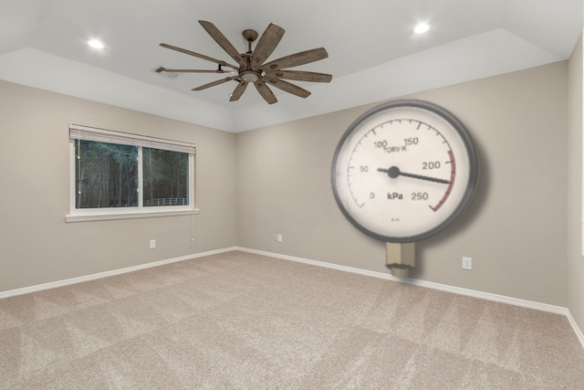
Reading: **220** kPa
